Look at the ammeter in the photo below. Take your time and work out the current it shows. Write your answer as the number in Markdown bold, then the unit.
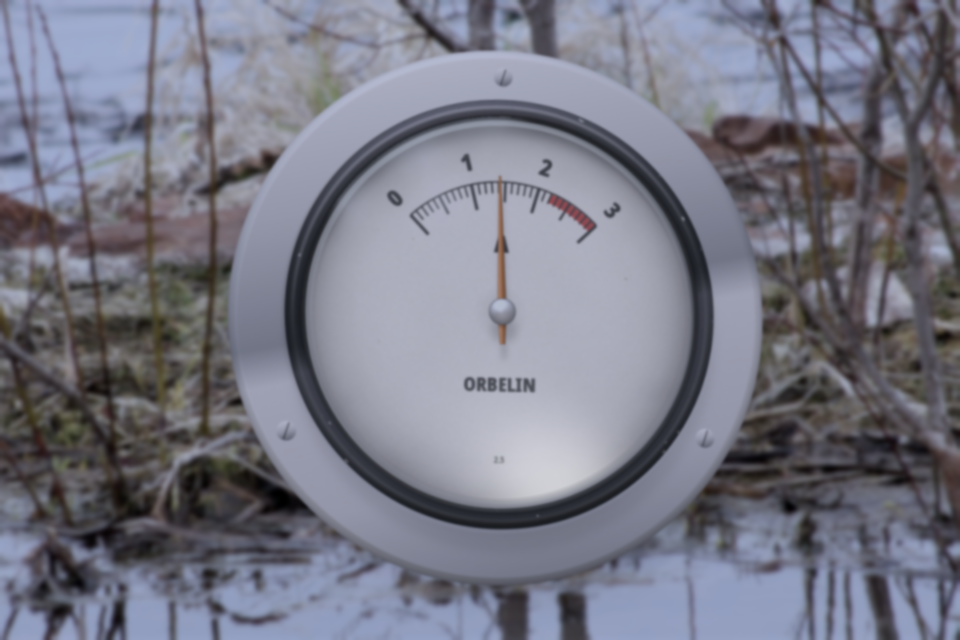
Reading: **1.4** A
